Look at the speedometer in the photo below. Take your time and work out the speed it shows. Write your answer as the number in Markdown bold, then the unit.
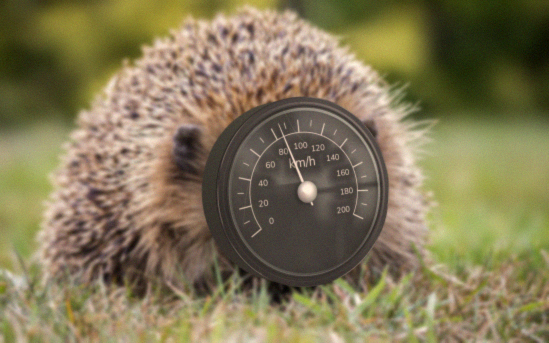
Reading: **85** km/h
